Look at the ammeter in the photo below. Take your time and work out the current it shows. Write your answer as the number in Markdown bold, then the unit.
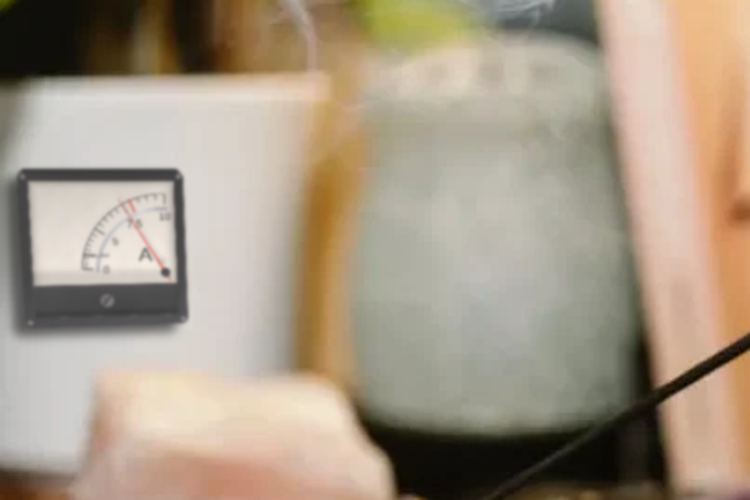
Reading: **7.5** A
